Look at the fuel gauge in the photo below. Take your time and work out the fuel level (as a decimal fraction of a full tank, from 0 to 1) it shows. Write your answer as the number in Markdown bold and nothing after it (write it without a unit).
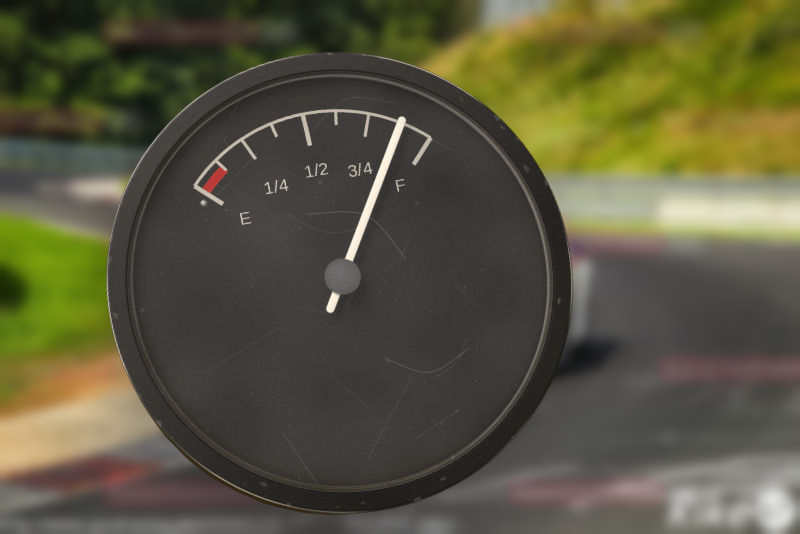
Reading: **0.875**
